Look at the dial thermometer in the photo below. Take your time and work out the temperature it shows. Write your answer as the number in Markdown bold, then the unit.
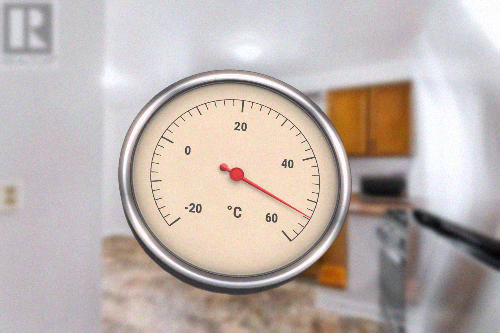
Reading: **54** °C
